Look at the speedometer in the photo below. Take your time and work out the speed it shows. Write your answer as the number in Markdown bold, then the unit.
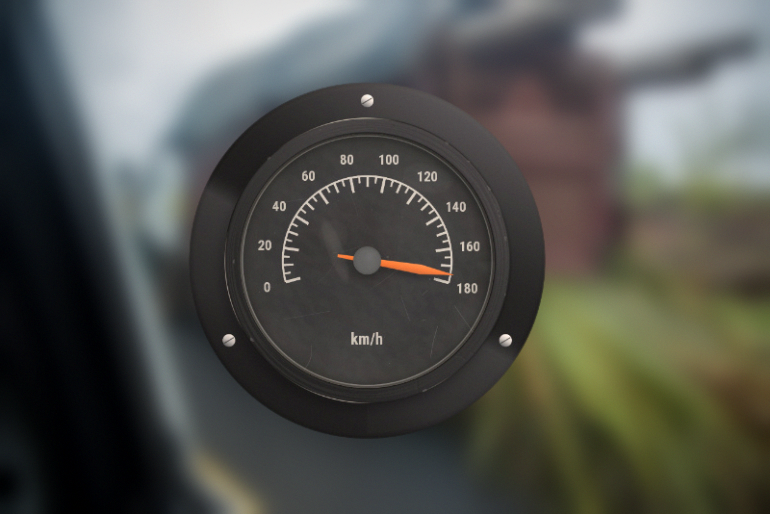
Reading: **175** km/h
